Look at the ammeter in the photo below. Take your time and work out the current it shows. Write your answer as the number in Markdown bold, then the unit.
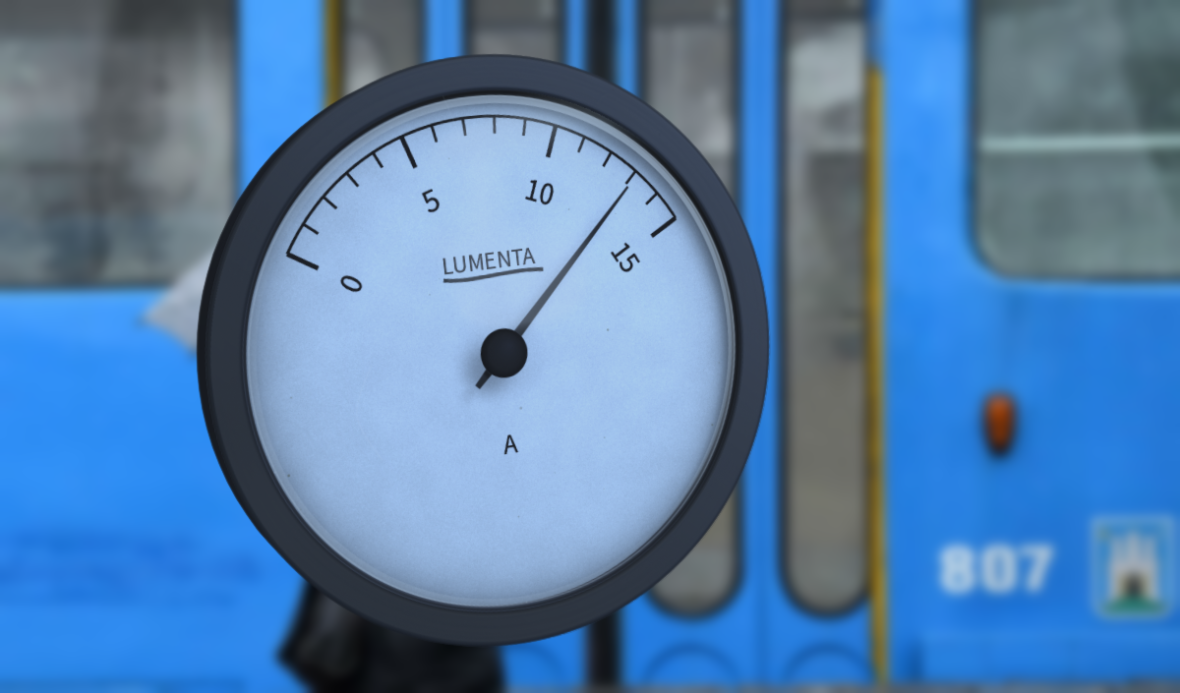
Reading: **13** A
